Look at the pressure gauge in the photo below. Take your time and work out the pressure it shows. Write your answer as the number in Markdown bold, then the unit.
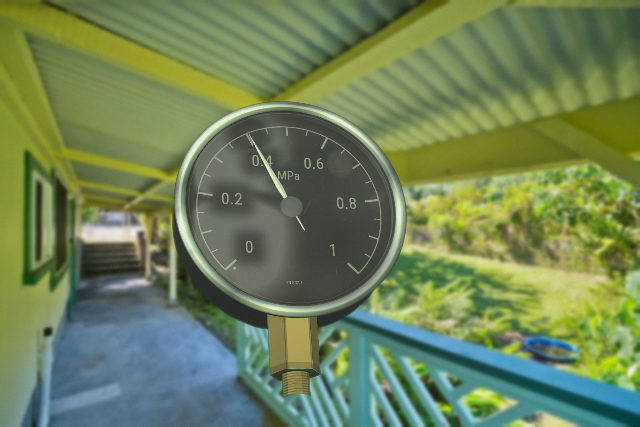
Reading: **0.4** MPa
